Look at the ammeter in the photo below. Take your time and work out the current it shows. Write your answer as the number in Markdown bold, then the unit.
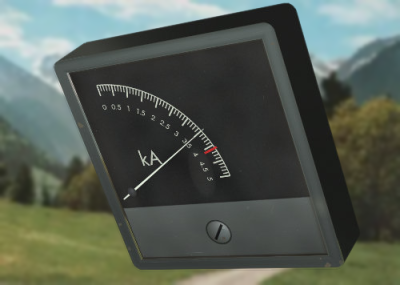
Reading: **3.5** kA
